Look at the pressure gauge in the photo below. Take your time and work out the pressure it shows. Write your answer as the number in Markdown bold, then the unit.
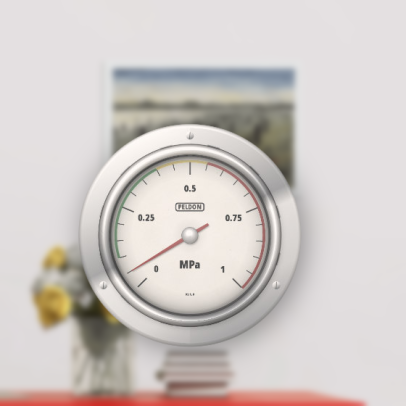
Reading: **0.05** MPa
